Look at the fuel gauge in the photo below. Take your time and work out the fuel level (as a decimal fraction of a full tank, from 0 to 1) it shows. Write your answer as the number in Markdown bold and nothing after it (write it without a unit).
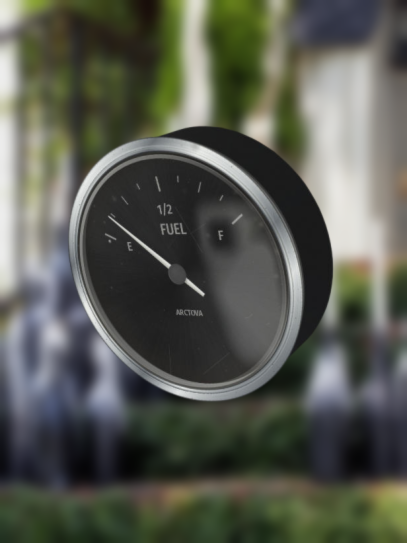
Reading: **0.125**
